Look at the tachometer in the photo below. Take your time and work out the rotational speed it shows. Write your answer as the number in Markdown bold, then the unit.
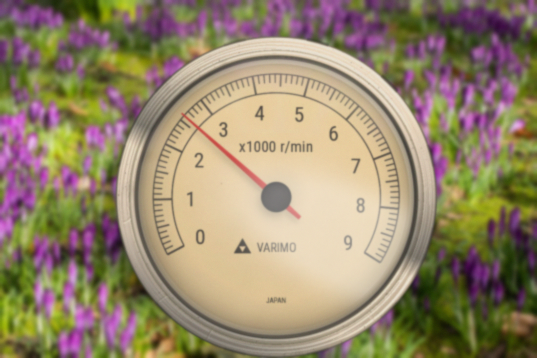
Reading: **2600** rpm
